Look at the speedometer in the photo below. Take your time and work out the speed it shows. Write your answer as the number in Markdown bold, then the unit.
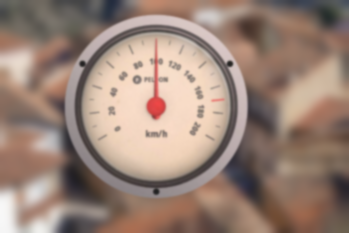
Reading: **100** km/h
